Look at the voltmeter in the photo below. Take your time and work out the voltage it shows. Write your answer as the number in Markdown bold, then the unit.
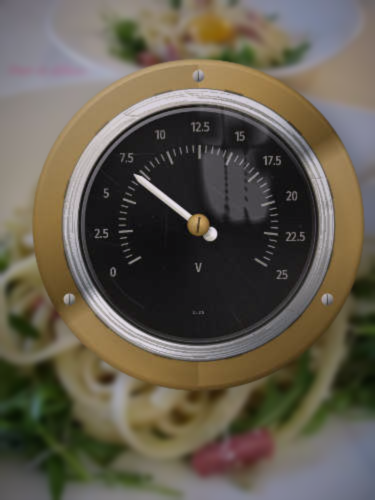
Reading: **7** V
